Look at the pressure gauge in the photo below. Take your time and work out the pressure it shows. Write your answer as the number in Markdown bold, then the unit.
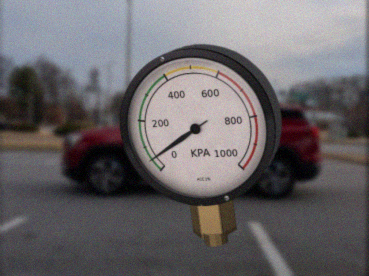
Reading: **50** kPa
